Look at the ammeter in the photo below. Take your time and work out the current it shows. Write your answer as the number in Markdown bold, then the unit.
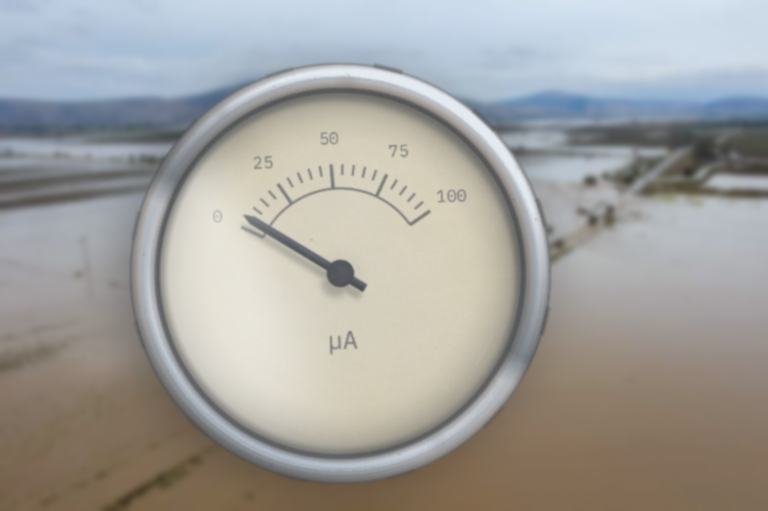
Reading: **5** µA
